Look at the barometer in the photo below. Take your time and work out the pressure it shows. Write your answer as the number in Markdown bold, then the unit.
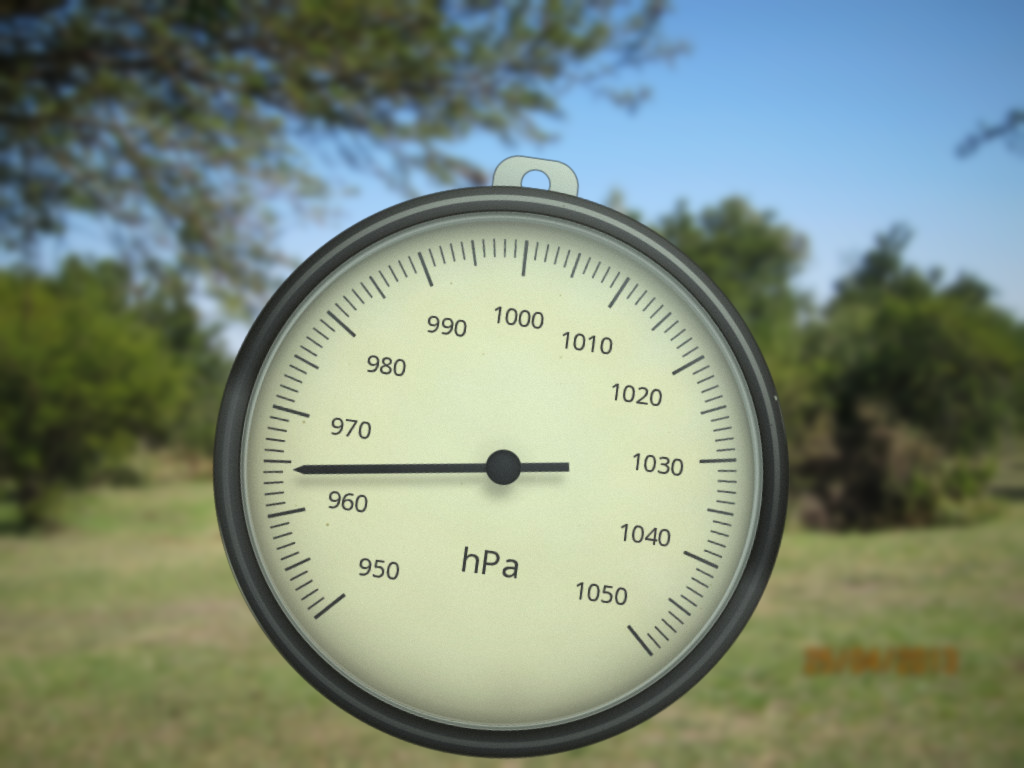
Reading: **964** hPa
